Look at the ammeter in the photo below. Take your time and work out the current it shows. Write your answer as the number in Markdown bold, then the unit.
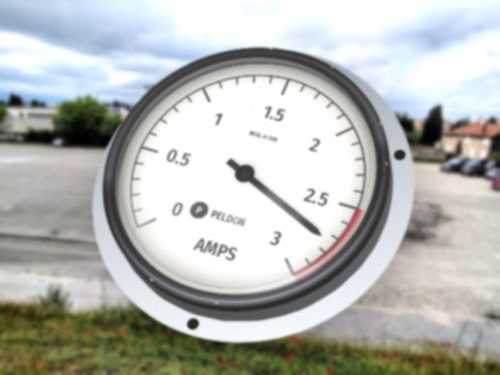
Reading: **2.75** A
